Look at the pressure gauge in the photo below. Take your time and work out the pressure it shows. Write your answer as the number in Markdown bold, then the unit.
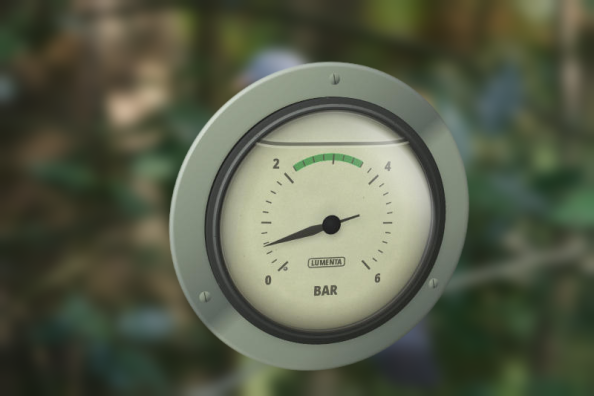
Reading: **0.6** bar
